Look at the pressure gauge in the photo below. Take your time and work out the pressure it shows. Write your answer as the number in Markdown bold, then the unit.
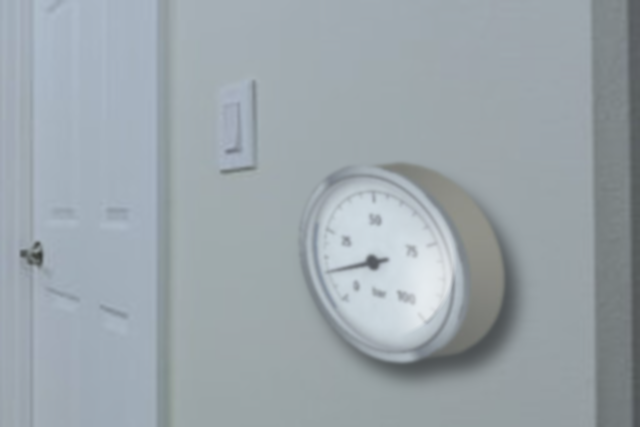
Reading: **10** bar
